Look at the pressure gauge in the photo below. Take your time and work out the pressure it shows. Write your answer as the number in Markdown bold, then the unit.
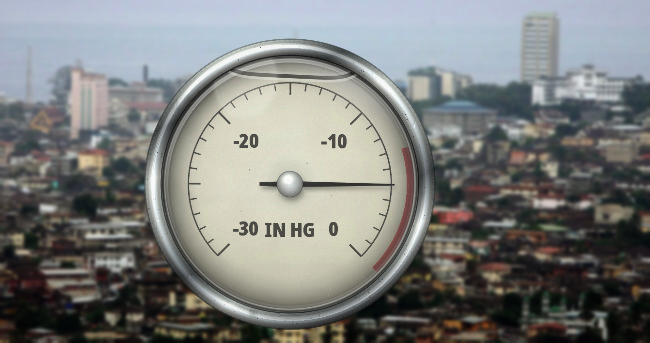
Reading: **-5** inHg
